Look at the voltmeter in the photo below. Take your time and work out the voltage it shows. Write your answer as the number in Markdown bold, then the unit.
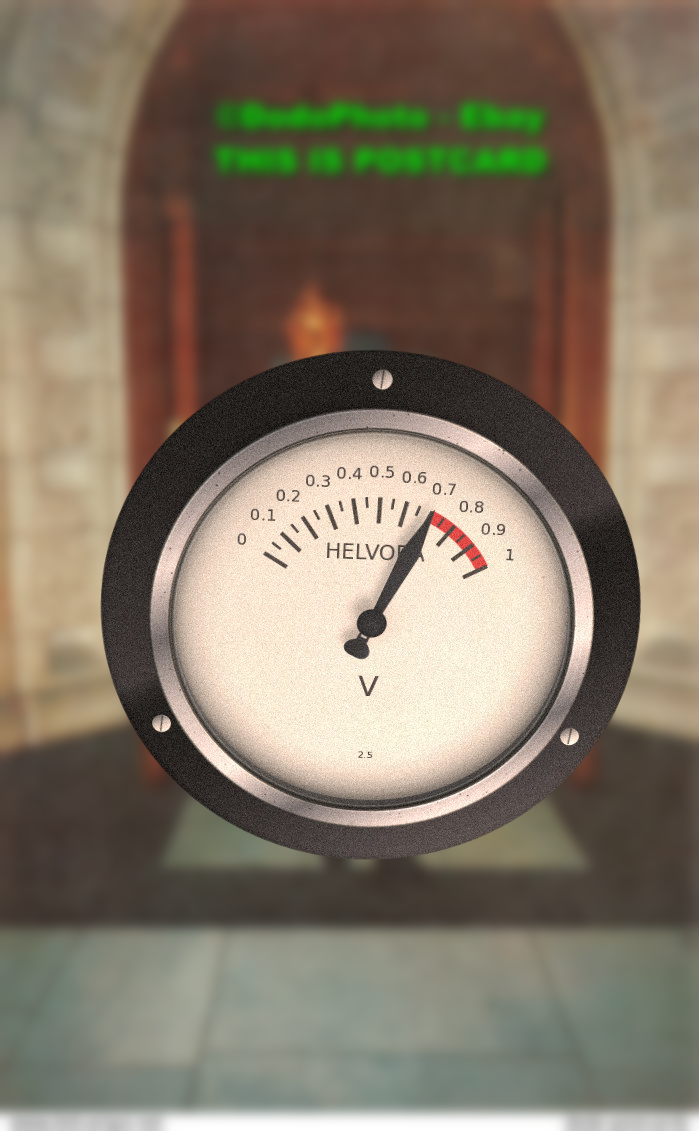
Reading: **0.7** V
